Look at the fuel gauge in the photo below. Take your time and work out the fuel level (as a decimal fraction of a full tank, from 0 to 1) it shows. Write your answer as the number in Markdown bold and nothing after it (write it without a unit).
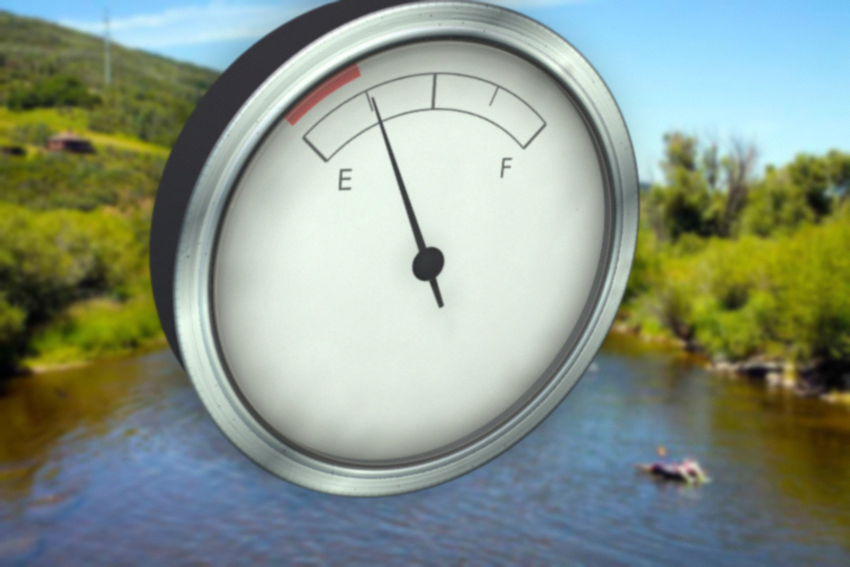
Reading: **0.25**
